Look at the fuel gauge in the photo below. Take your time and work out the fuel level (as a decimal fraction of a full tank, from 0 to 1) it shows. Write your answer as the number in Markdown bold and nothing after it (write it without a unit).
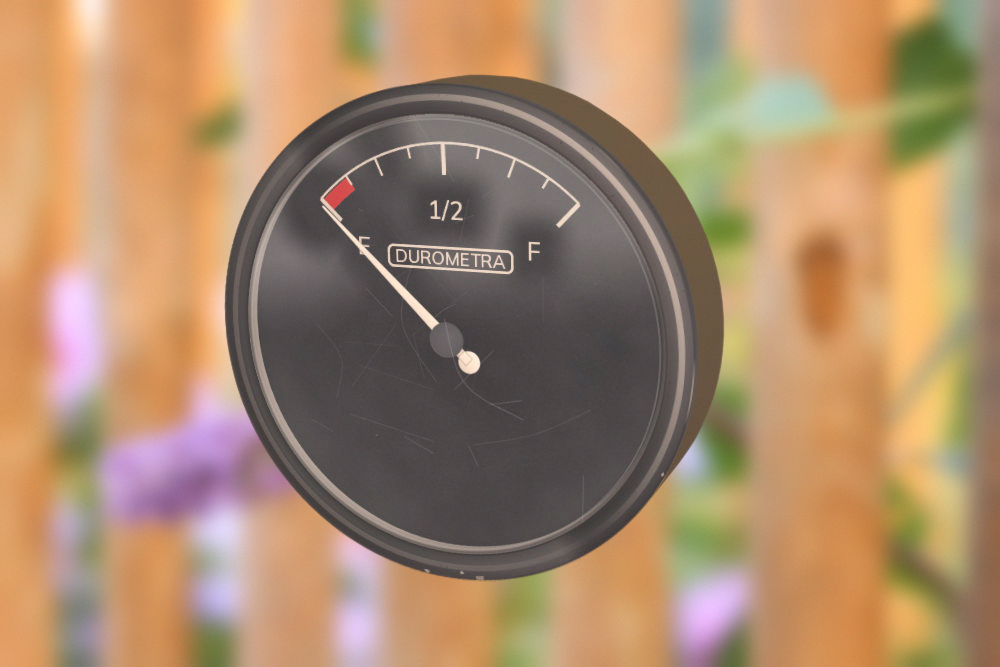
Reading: **0**
